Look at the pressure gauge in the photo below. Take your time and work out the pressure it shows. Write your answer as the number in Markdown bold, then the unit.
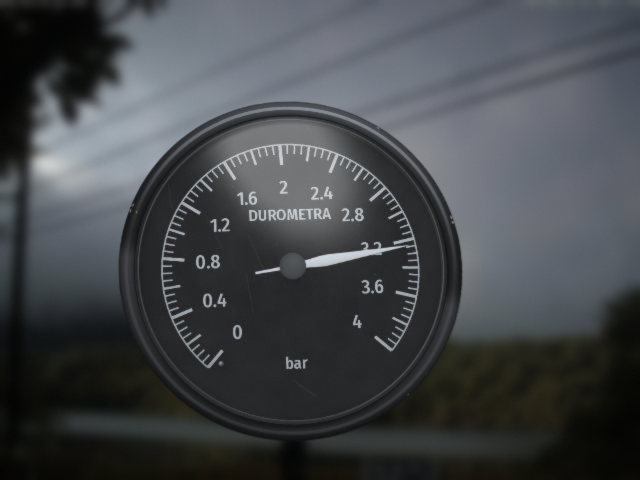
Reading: **3.25** bar
